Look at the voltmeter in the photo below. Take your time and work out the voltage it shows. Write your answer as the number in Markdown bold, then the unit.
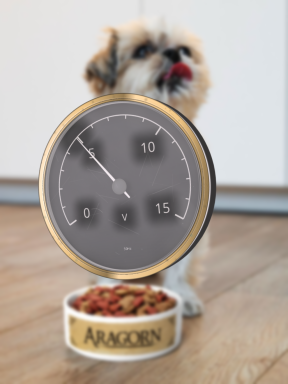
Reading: **5** V
